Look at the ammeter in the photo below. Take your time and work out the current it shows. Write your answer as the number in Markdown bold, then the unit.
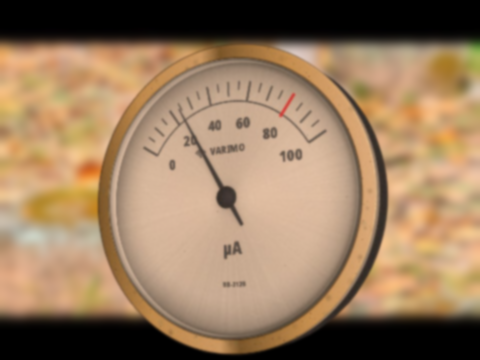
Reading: **25** µA
